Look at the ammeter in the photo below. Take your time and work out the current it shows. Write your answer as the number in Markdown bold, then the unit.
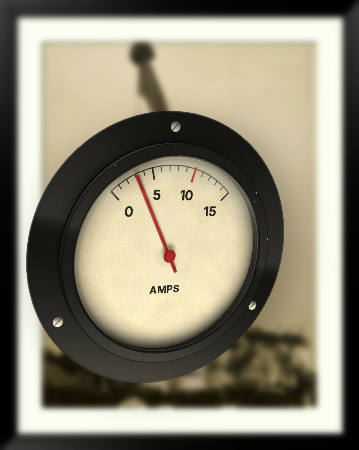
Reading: **3** A
